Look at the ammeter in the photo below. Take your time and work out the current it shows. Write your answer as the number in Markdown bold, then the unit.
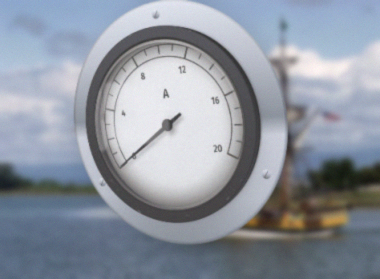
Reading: **0** A
